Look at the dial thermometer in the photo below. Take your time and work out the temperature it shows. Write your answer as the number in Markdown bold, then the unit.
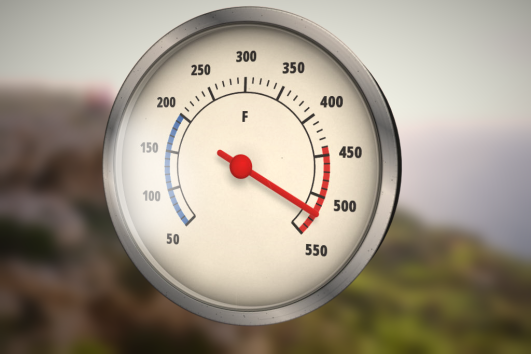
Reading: **520** °F
